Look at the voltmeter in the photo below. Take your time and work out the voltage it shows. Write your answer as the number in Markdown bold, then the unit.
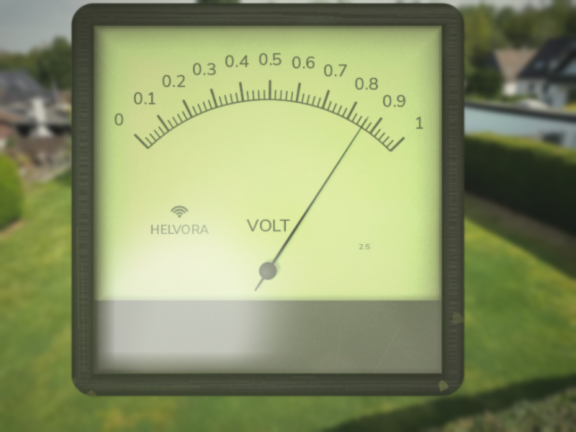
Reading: **0.86** V
